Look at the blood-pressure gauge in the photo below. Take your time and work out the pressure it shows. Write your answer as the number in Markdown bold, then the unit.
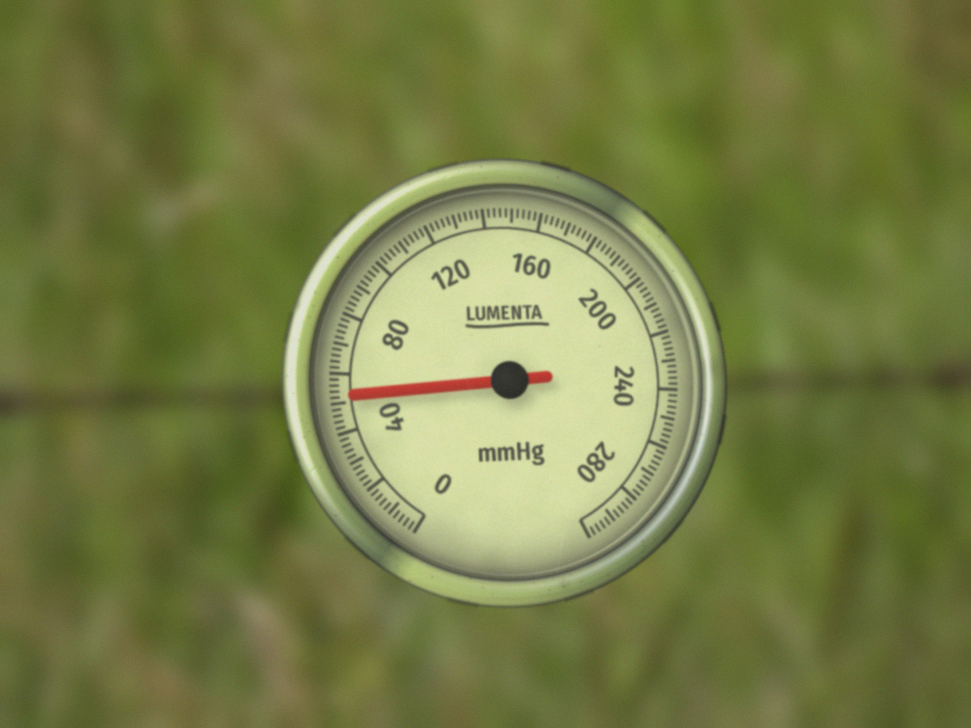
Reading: **52** mmHg
